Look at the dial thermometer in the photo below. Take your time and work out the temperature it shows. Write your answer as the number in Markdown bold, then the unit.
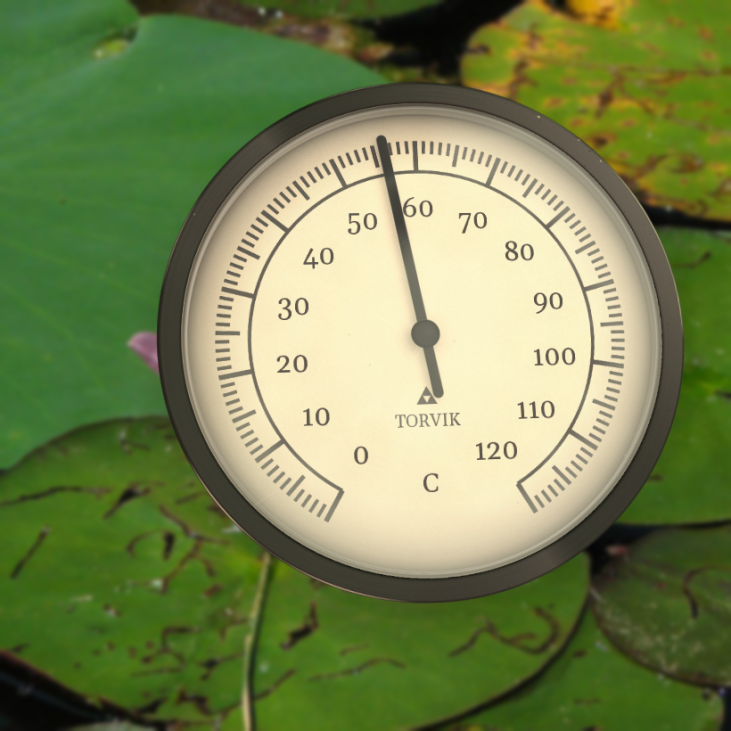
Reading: **56** °C
